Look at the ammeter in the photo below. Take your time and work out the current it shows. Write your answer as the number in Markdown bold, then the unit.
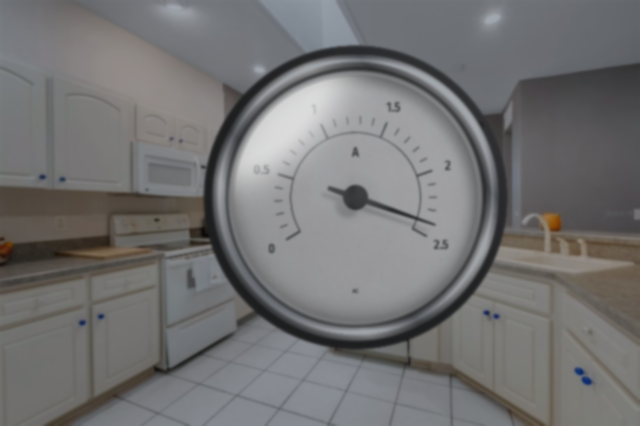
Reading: **2.4** A
